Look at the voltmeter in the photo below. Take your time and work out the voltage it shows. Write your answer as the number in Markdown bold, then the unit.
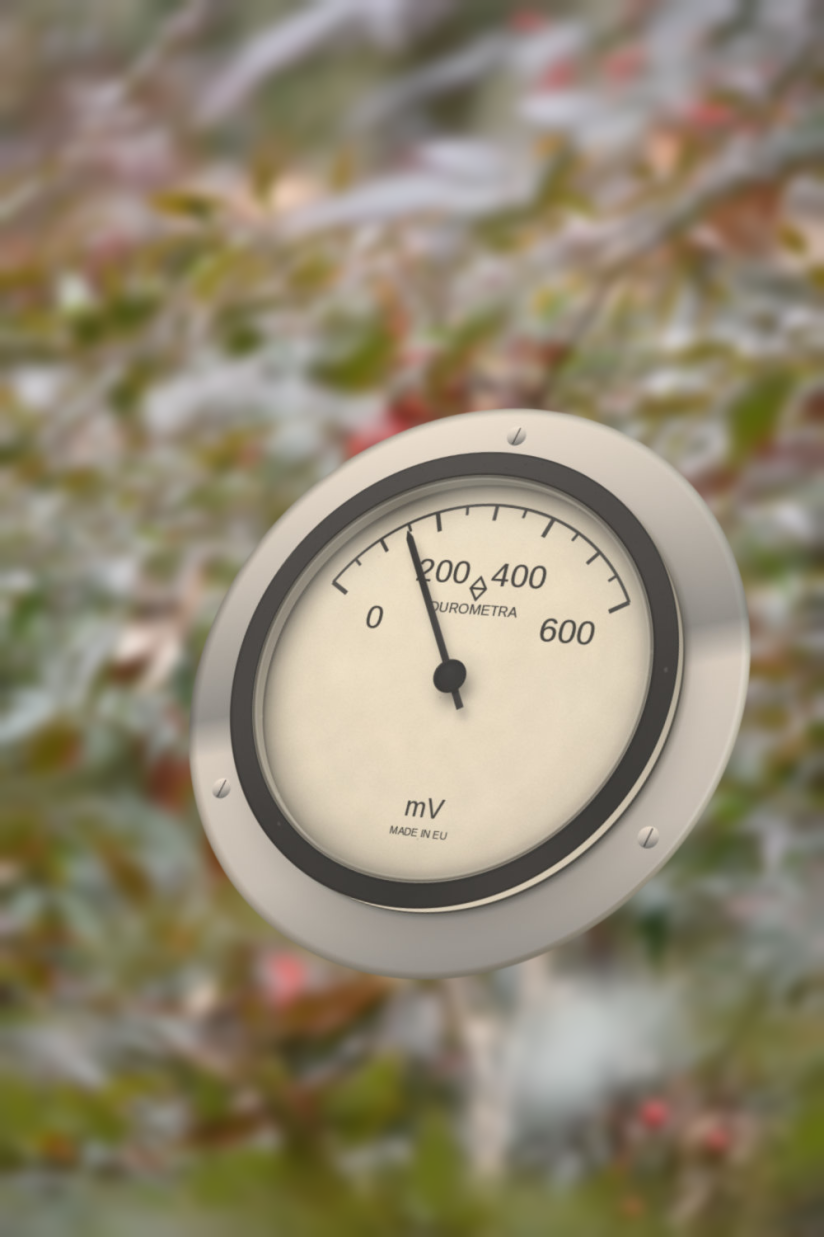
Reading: **150** mV
